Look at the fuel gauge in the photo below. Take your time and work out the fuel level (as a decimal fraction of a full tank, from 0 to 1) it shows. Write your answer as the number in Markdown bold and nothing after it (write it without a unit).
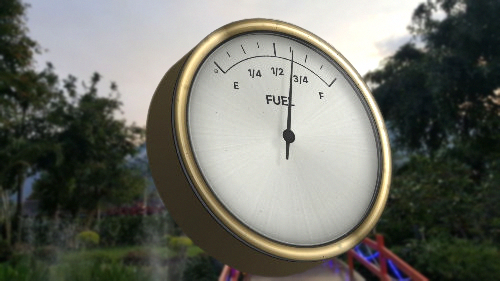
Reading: **0.625**
